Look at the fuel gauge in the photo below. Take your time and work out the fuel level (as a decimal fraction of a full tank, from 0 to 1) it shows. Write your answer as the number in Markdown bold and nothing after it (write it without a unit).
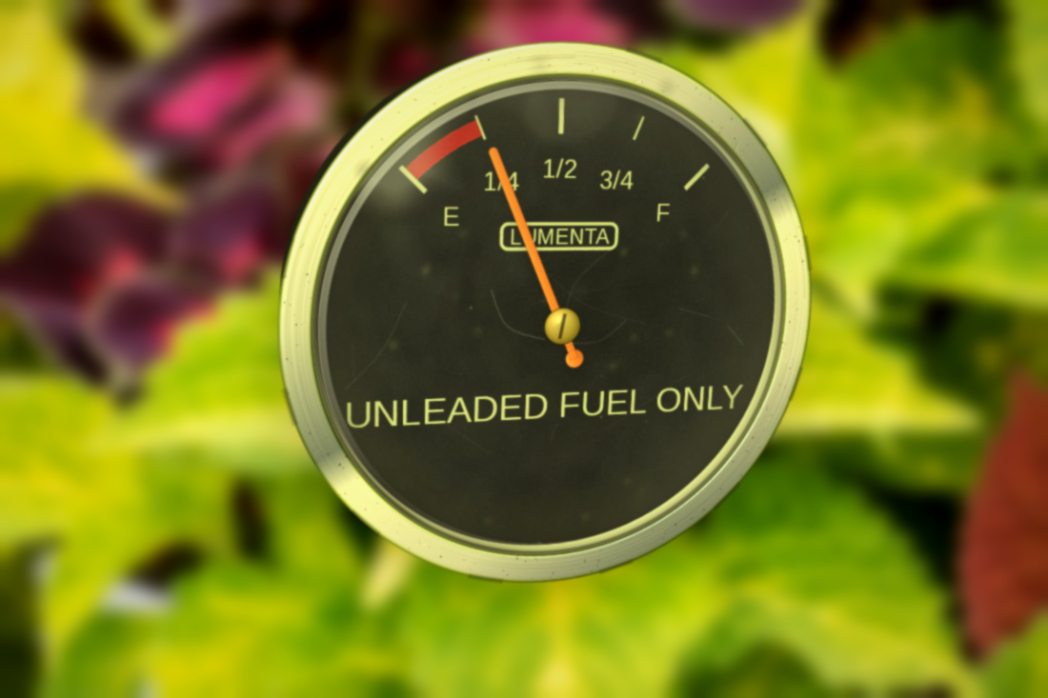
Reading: **0.25**
